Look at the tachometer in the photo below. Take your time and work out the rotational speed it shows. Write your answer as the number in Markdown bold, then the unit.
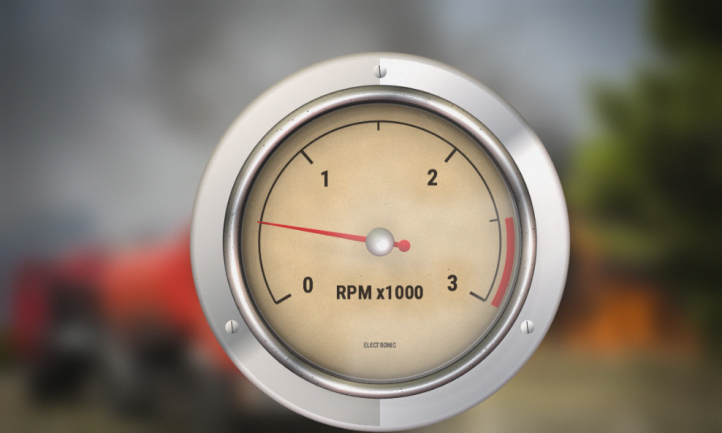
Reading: **500** rpm
